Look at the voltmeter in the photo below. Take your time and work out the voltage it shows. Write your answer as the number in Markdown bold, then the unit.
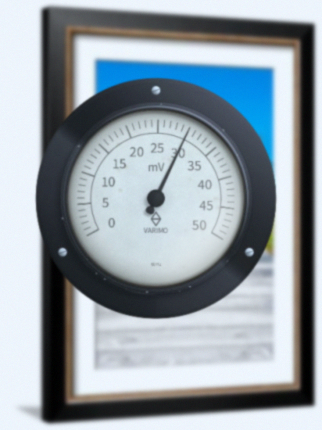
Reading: **30** mV
